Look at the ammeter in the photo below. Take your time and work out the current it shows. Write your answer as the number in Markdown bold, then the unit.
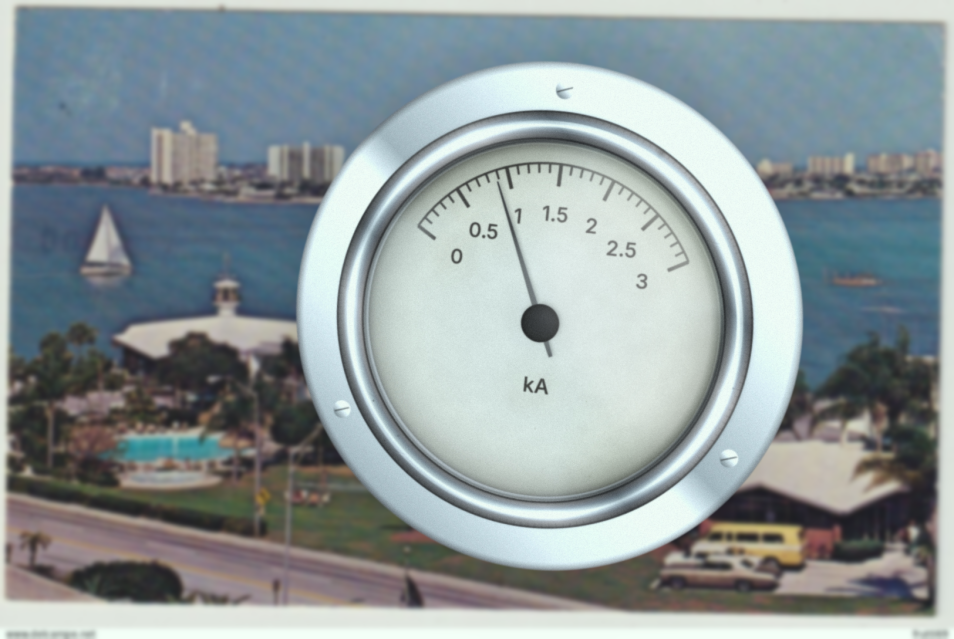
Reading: **0.9** kA
